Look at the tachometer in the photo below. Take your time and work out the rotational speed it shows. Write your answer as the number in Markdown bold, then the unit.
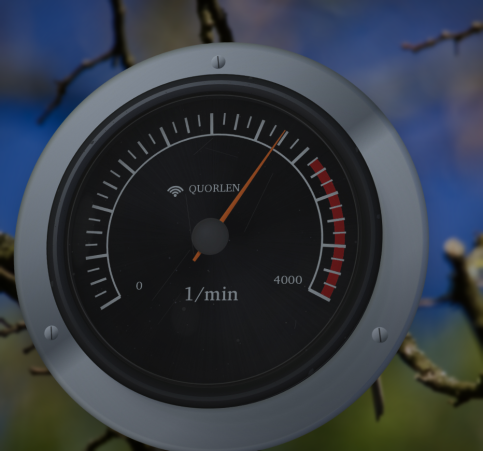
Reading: **2600** rpm
